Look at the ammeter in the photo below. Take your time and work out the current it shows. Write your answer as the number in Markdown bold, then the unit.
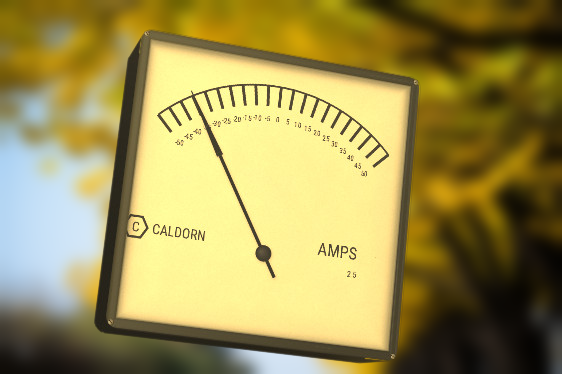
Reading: **-35** A
